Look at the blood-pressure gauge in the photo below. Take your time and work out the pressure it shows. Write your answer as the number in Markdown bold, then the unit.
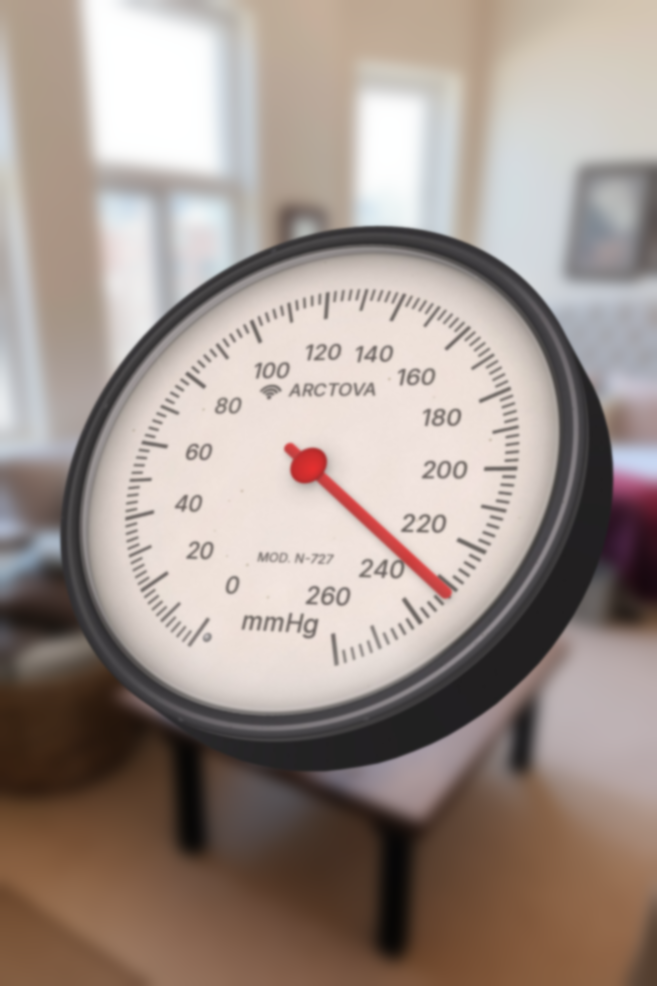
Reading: **232** mmHg
